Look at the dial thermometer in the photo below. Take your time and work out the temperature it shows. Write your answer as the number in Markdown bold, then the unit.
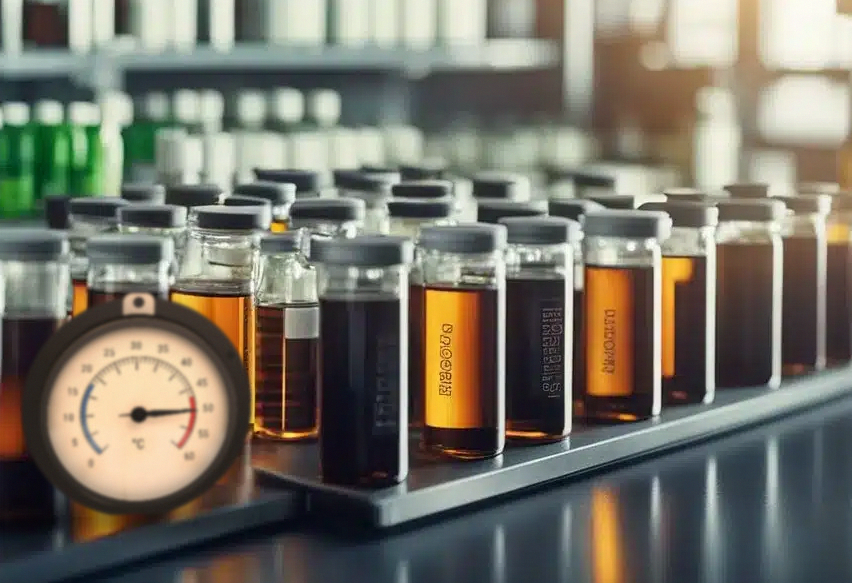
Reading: **50** °C
